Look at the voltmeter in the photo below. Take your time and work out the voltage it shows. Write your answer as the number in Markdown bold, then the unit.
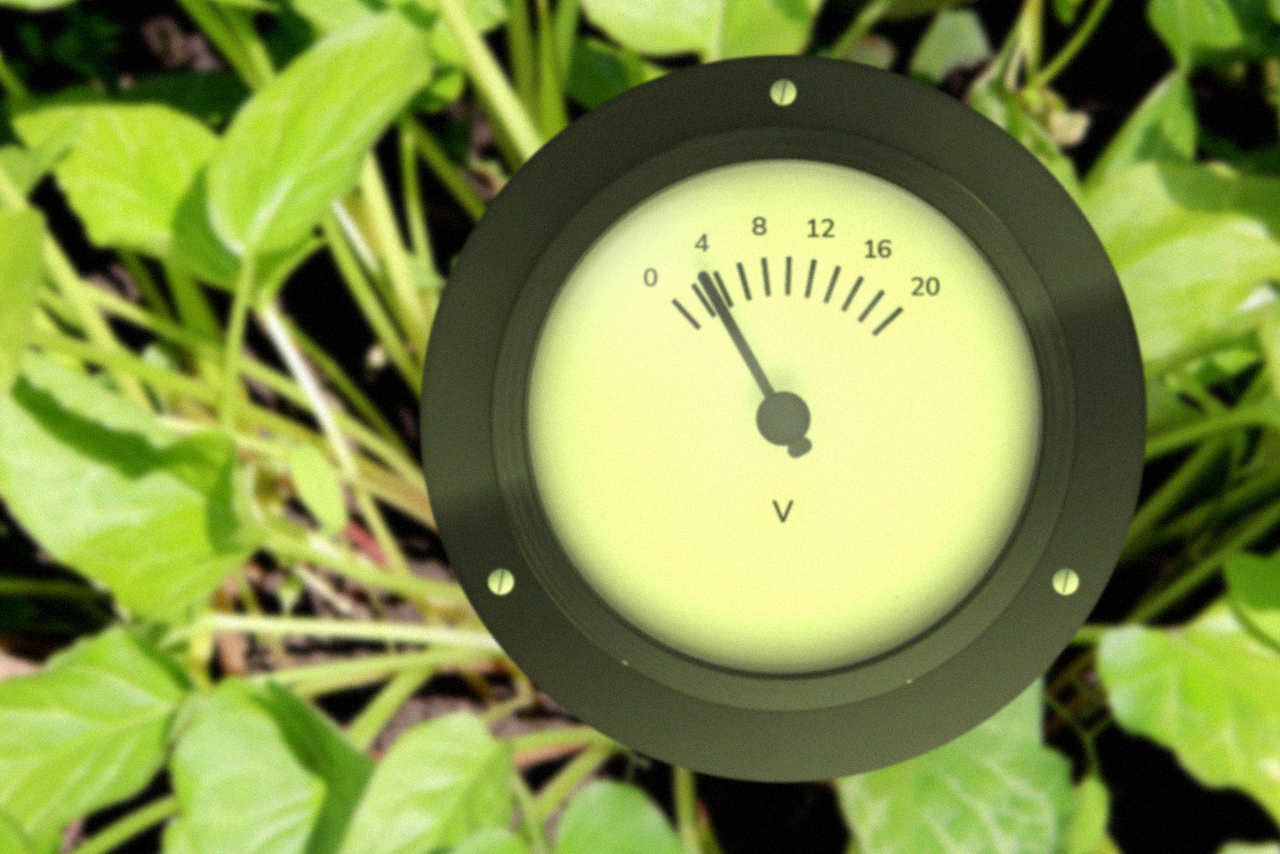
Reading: **3** V
